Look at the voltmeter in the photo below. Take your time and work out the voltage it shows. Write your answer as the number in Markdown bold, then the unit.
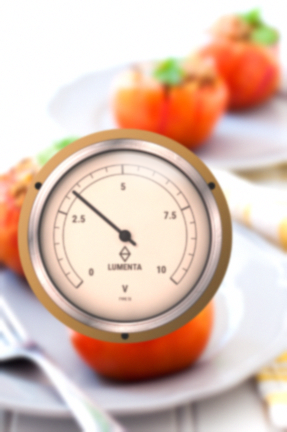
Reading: **3.25** V
